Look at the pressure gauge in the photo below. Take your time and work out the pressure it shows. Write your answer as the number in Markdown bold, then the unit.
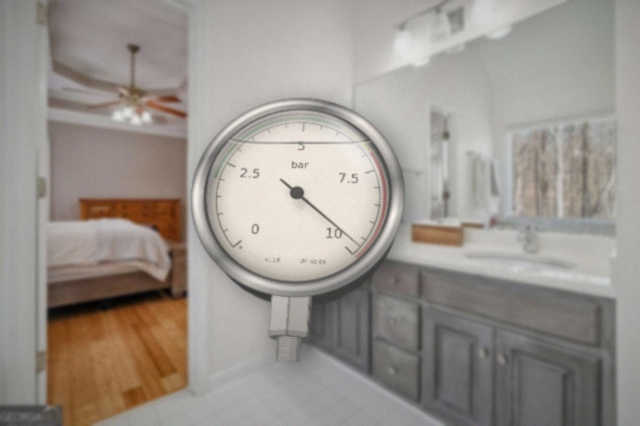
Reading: **9.75** bar
